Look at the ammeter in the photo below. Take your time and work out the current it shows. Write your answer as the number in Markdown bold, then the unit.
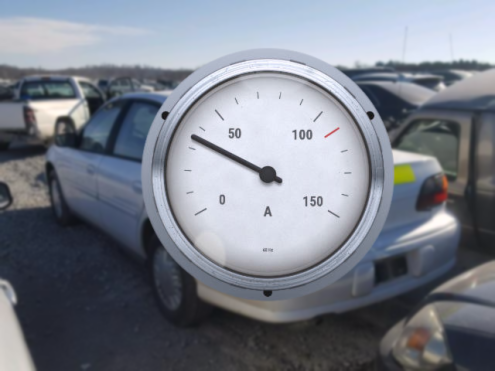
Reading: **35** A
